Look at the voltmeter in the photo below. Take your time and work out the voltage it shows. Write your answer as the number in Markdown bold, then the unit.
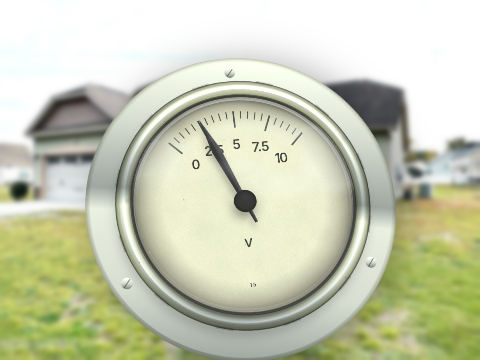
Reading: **2.5** V
